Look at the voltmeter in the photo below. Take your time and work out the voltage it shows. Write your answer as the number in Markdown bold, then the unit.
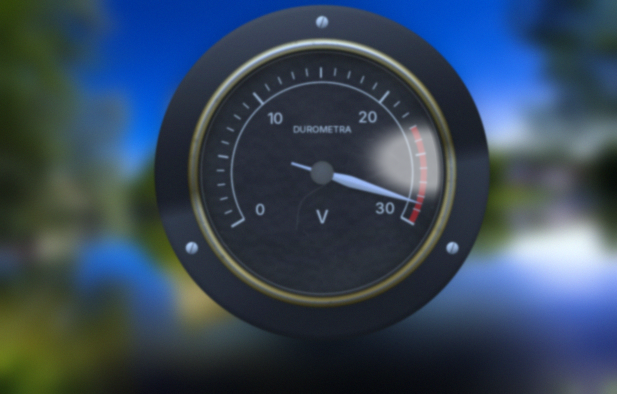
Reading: **28.5** V
